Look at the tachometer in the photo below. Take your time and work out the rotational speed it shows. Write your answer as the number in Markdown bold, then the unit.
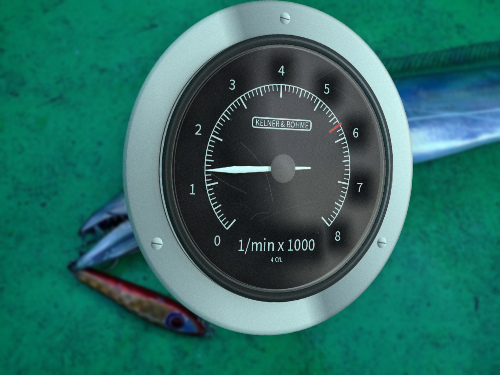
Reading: **1300** rpm
